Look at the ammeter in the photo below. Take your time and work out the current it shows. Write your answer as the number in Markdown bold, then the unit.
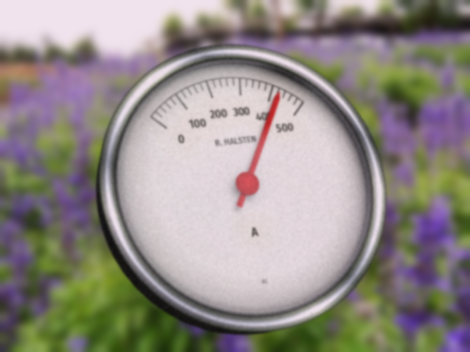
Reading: **420** A
